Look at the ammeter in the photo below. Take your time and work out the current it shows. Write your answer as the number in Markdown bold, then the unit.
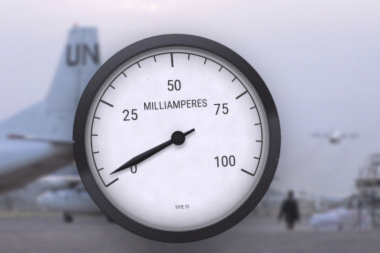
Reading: **2.5** mA
